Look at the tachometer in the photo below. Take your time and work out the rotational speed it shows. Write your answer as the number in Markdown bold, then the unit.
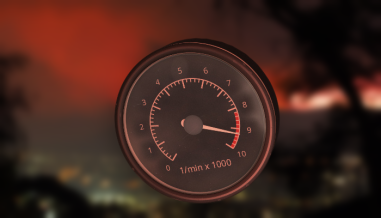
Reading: **9200** rpm
